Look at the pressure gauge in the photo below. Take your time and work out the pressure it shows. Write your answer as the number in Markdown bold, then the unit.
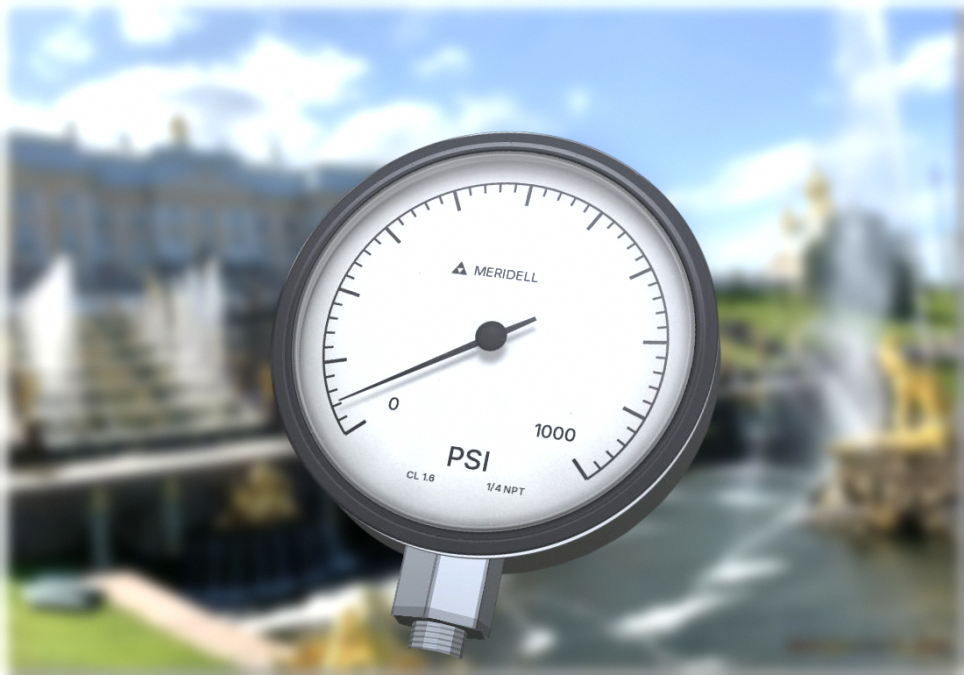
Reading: **40** psi
